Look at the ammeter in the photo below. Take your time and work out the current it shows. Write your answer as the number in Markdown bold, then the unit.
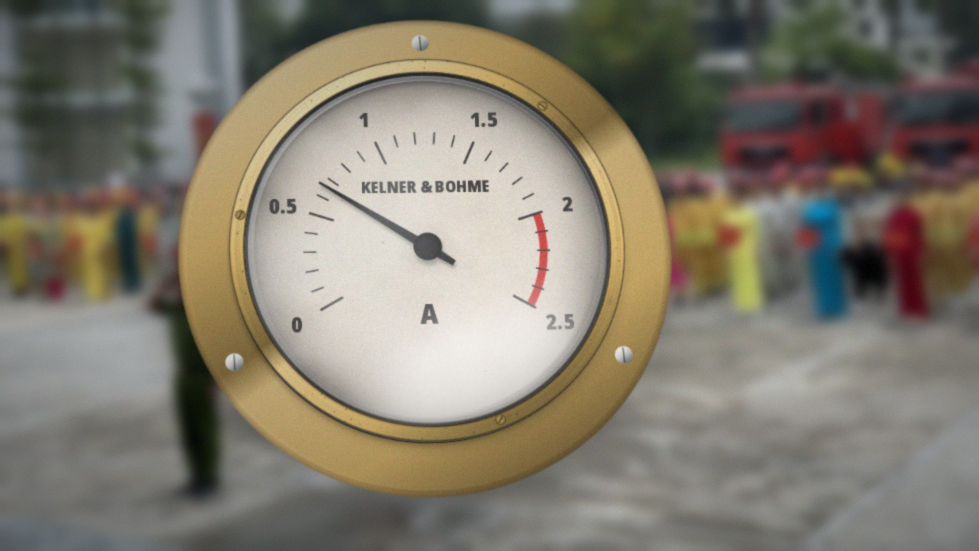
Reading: **0.65** A
